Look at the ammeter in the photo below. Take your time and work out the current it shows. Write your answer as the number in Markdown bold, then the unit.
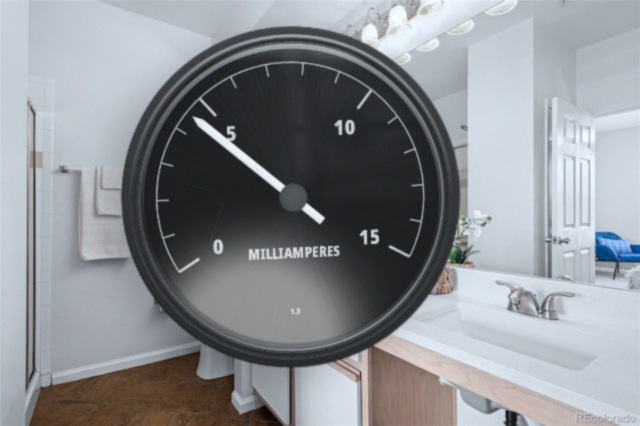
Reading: **4.5** mA
